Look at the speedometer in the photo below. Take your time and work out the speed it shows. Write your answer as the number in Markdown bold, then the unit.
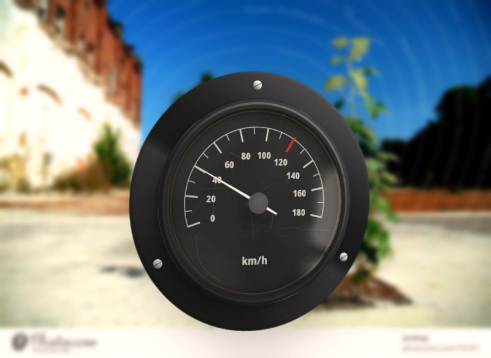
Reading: **40** km/h
